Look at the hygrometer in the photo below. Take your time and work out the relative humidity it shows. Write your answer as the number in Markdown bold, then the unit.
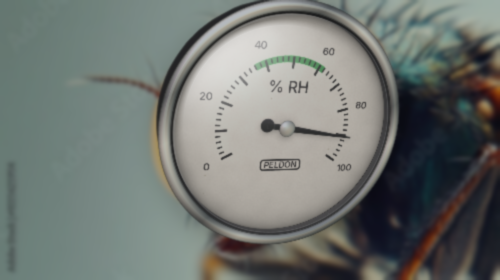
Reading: **90** %
